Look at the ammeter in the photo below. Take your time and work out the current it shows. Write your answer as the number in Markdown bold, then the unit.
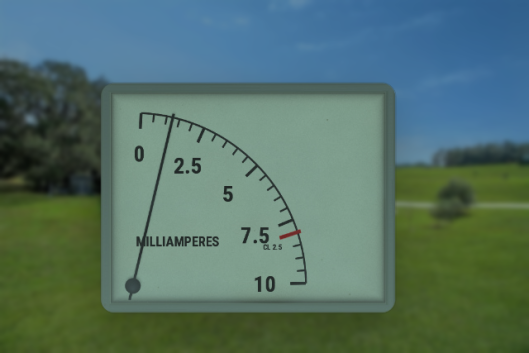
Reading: **1.25** mA
